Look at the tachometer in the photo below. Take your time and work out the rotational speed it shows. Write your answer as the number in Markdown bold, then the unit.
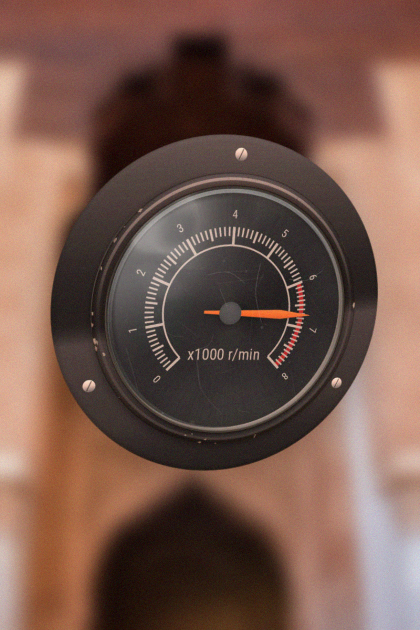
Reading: **6700** rpm
